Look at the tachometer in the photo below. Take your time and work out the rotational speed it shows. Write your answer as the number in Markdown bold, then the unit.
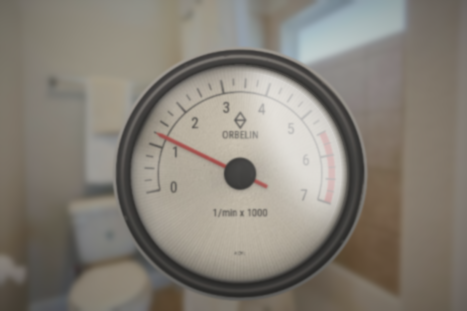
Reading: **1250** rpm
